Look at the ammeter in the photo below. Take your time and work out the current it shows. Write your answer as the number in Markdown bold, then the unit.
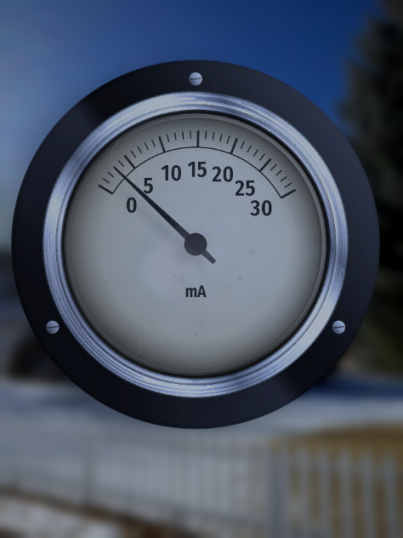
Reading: **3** mA
